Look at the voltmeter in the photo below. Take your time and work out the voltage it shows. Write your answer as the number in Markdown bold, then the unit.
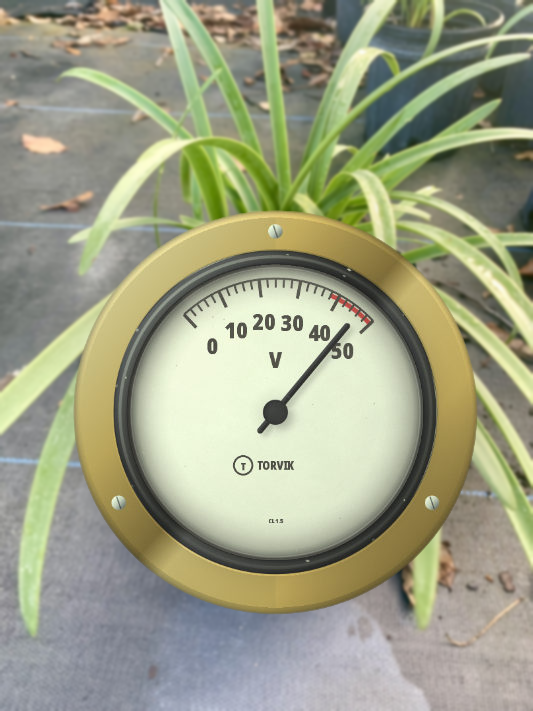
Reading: **46** V
